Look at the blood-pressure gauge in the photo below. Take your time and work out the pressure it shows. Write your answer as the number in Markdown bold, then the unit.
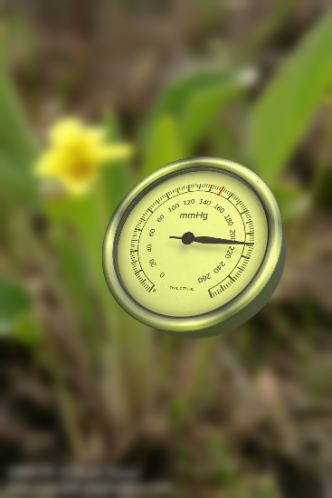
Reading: **210** mmHg
